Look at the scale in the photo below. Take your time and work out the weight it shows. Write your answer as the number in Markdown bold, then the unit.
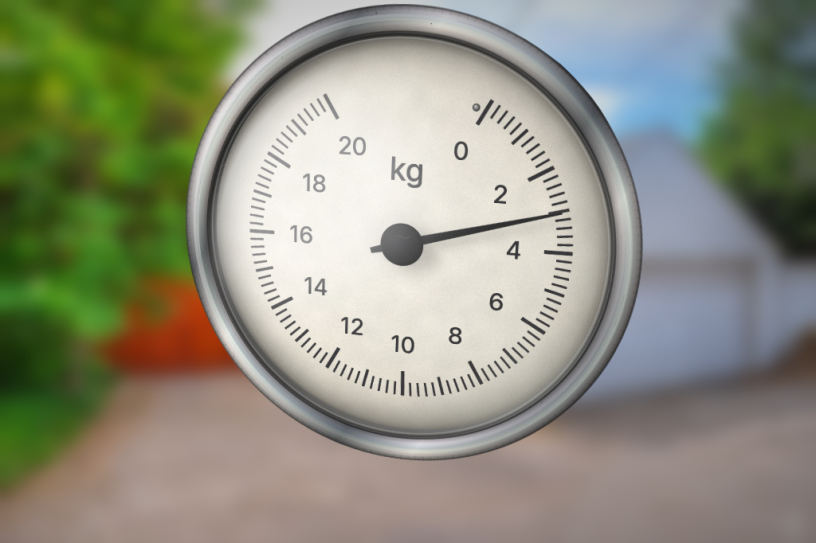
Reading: **3** kg
